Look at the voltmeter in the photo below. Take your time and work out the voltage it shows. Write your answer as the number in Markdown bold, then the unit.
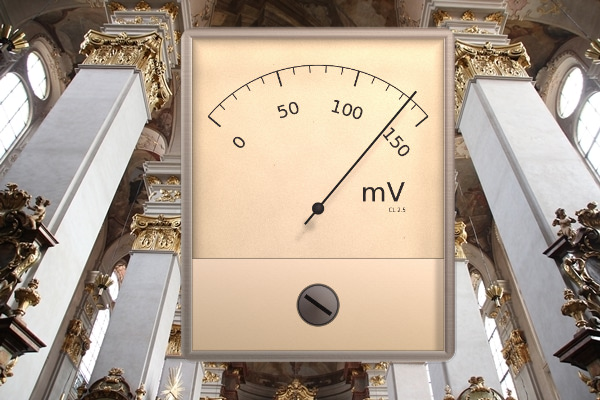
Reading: **135** mV
